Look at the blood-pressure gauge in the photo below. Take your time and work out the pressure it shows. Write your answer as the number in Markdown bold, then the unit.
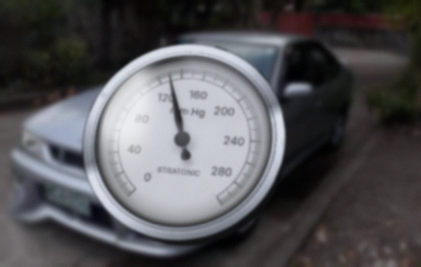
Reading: **130** mmHg
